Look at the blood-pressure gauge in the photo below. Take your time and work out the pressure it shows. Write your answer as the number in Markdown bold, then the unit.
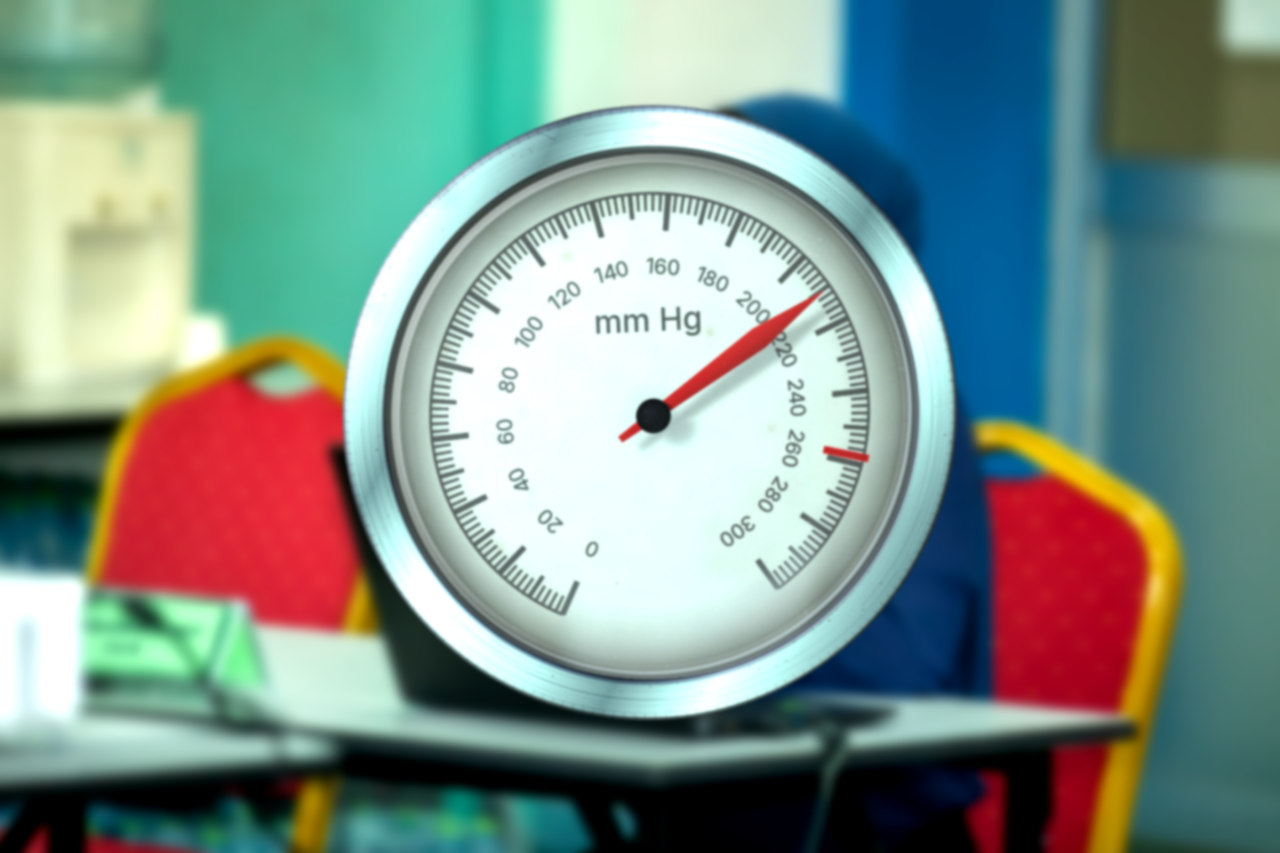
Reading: **210** mmHg
